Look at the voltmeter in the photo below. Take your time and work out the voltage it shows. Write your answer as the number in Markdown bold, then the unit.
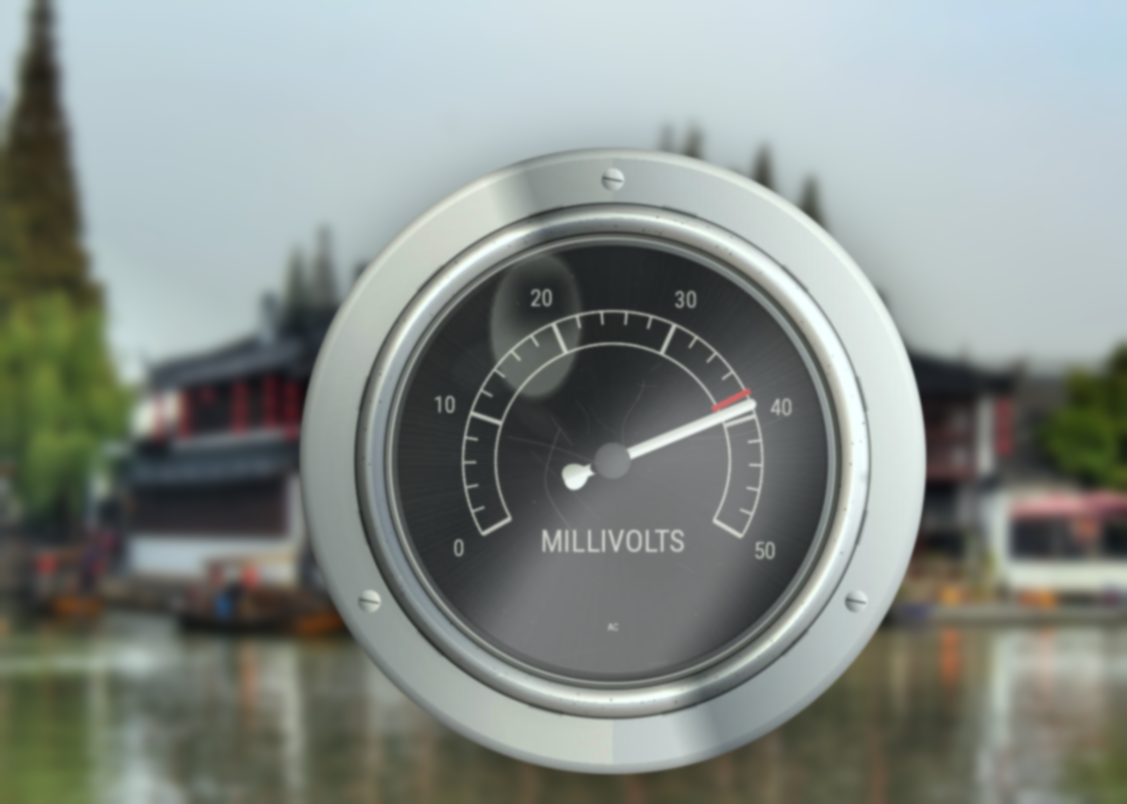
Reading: **39** mV
